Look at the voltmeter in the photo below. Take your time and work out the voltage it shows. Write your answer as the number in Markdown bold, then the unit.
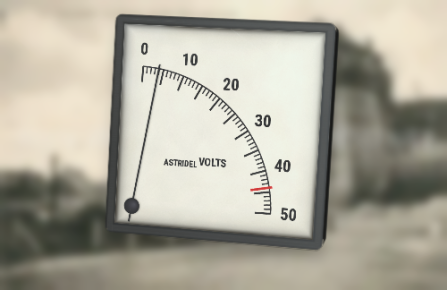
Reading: **4** V
